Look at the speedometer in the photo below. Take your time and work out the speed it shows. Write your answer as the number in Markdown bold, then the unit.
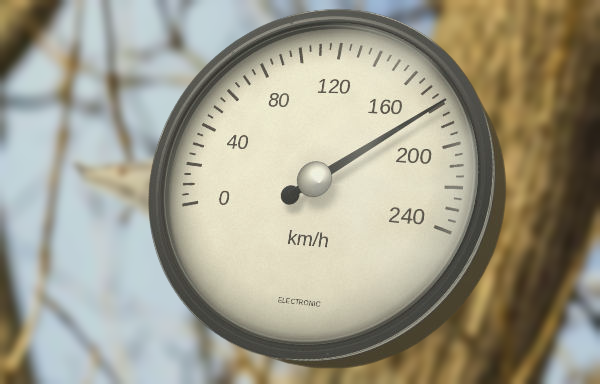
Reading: **180** km/h
